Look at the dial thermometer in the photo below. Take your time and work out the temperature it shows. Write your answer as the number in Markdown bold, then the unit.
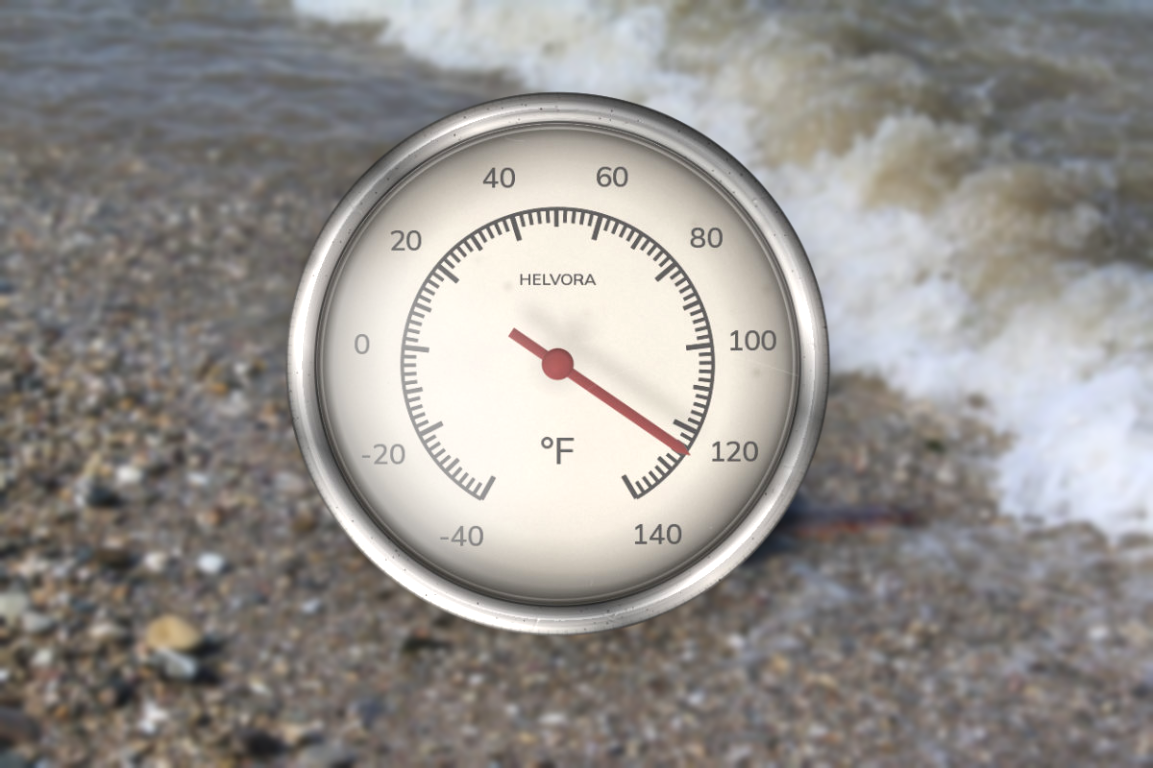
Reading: **125** °F
